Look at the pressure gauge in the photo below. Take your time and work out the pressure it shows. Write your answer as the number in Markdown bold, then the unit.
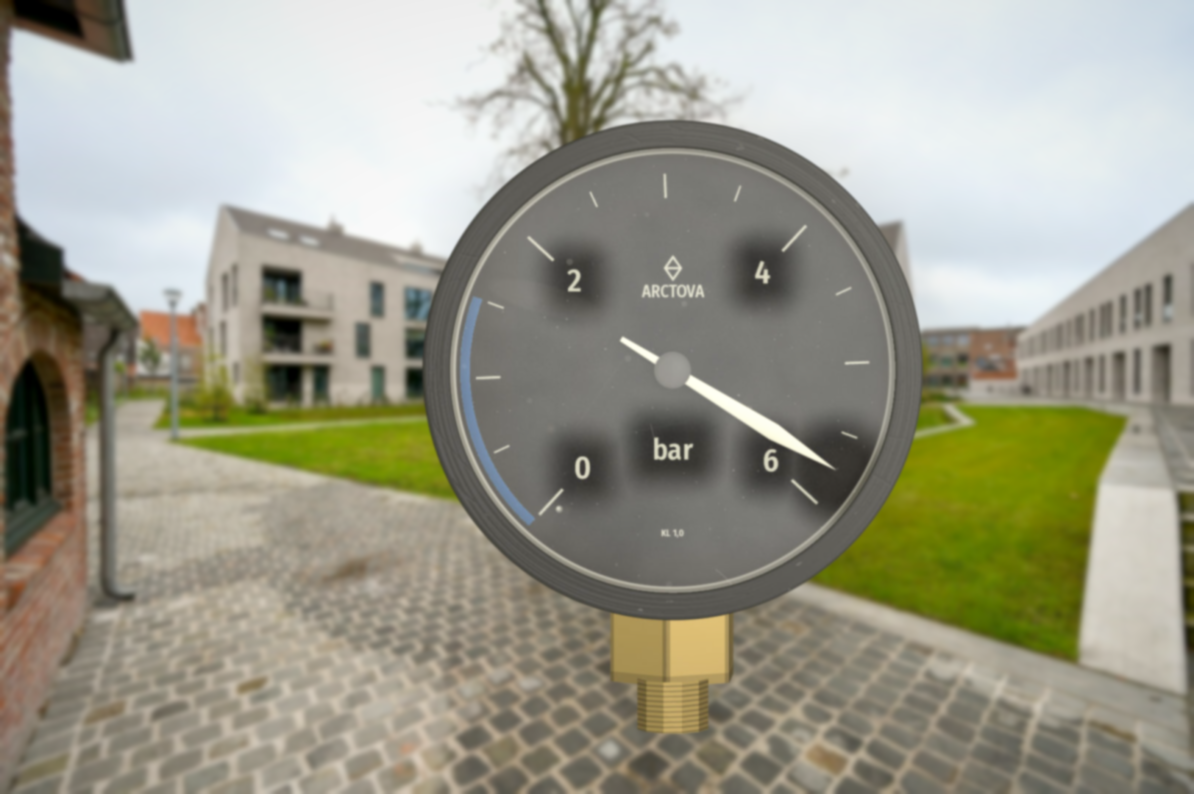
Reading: **5.75** bar
